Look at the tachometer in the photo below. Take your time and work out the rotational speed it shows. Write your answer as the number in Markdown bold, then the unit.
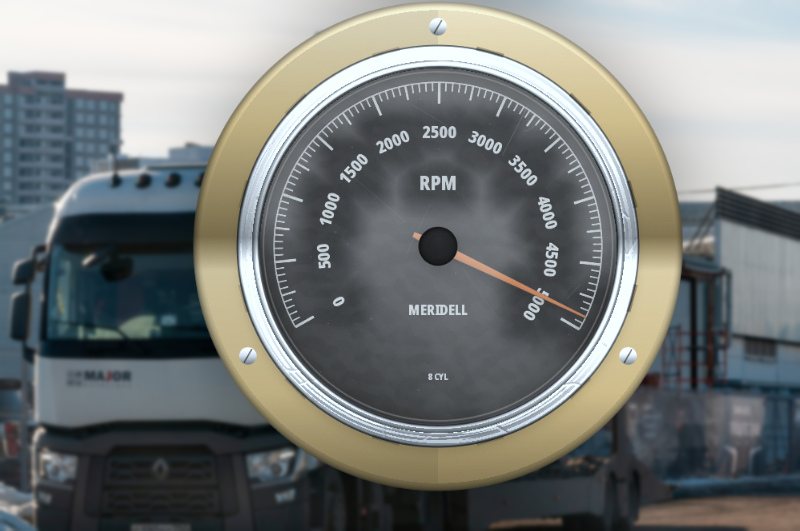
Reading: **4900** rpm
